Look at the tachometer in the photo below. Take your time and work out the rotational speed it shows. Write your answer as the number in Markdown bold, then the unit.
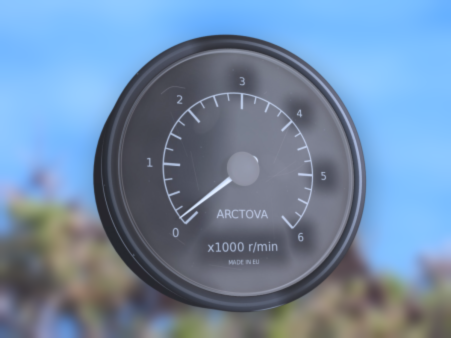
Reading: **125** rpm
